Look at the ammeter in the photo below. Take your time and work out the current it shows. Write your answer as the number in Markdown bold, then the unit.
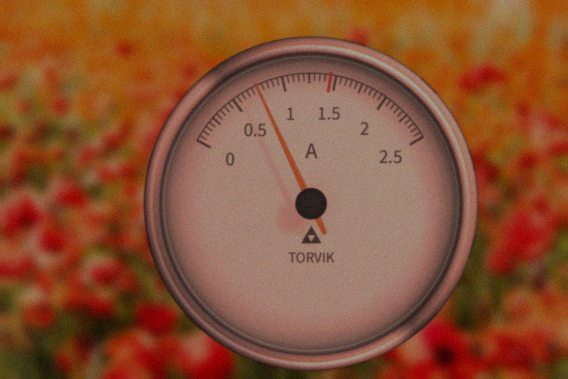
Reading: **0.75** A
